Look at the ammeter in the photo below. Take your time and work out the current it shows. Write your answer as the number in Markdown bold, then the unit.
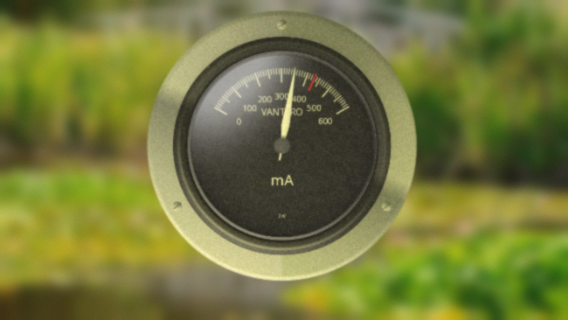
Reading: **350** mA
